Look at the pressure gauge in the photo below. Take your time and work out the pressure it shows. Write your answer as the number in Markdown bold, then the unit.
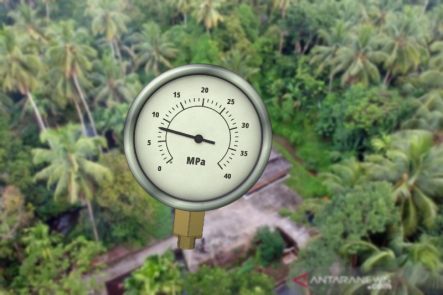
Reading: **8** MPa
